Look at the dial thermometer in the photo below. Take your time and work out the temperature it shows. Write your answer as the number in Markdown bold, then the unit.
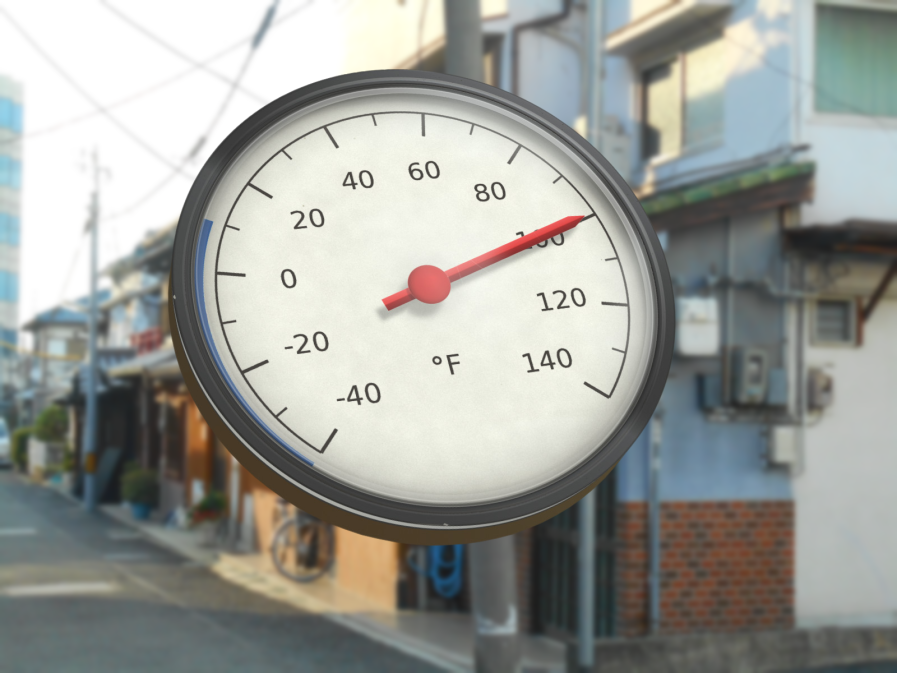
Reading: **100** °F
